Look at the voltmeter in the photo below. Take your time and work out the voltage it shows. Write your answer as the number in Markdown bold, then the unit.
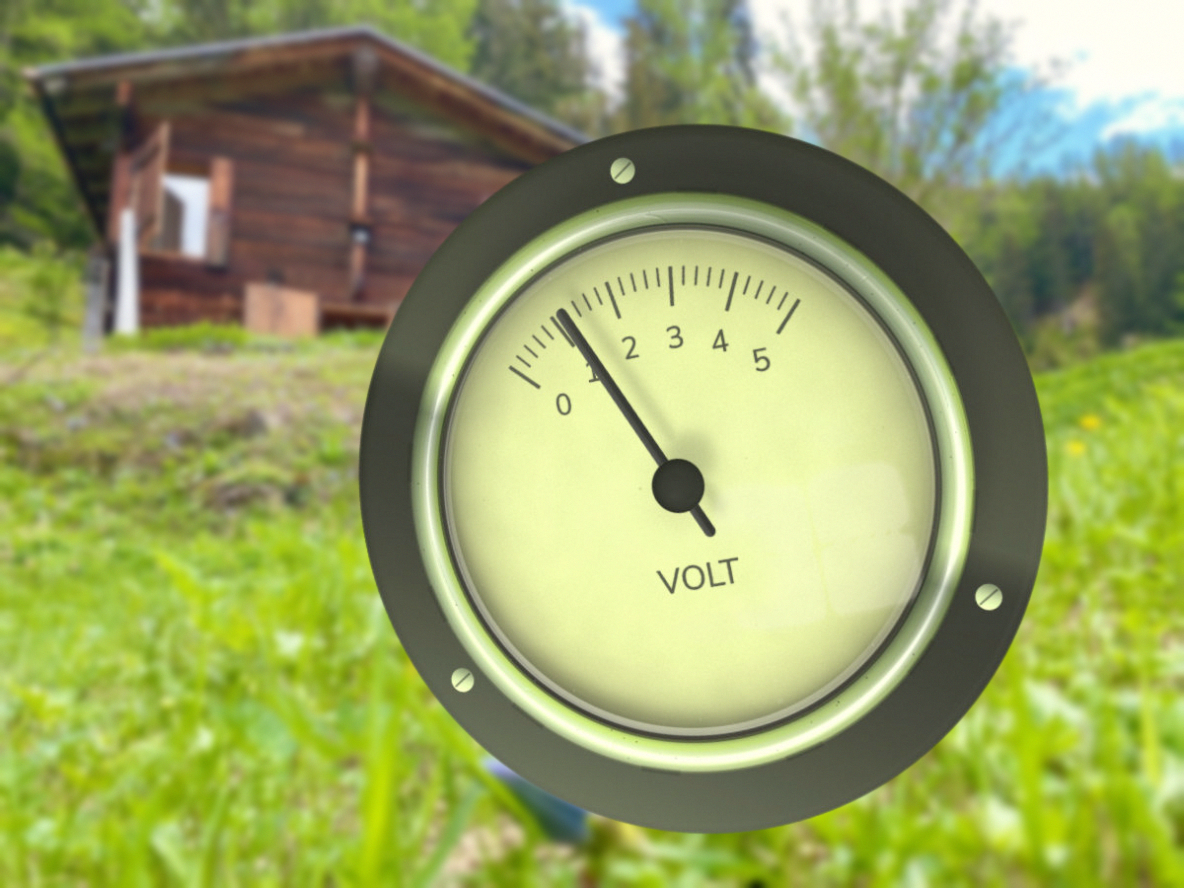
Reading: **1.2** V
